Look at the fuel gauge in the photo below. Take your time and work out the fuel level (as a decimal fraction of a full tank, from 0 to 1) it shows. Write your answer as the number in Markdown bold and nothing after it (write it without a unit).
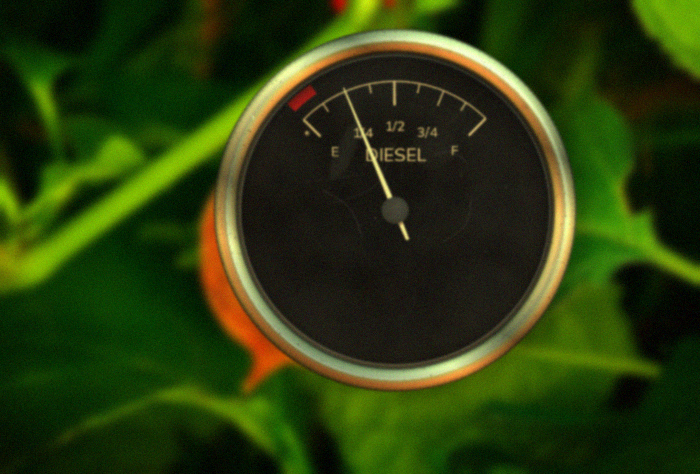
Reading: **0.25**
